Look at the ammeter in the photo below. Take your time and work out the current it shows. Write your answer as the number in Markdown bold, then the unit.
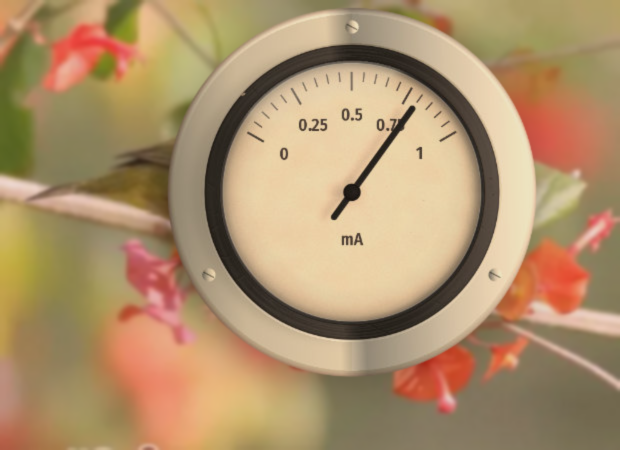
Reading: **0.8** mA
